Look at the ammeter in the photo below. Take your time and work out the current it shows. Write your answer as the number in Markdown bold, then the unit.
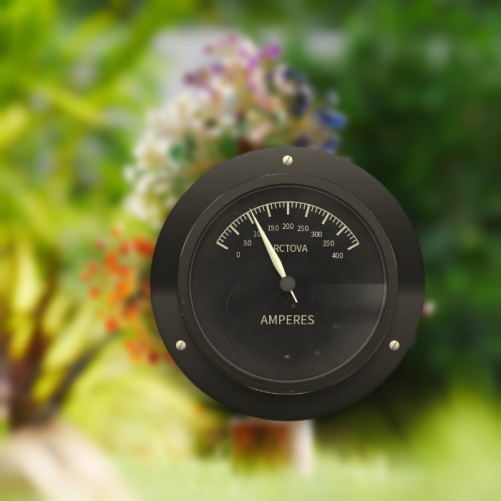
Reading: **110** A
